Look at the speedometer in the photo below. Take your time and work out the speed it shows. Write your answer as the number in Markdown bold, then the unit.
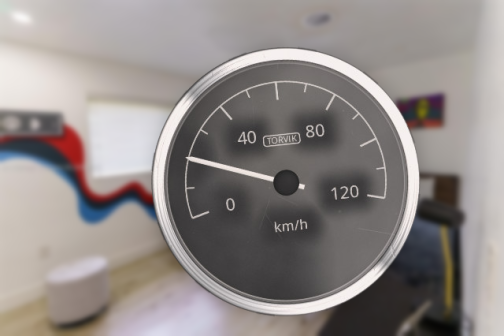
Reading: **20** km/h
